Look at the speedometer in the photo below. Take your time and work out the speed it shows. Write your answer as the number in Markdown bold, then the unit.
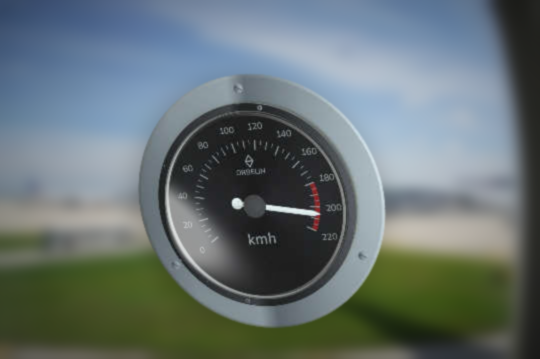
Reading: **205** km/h
